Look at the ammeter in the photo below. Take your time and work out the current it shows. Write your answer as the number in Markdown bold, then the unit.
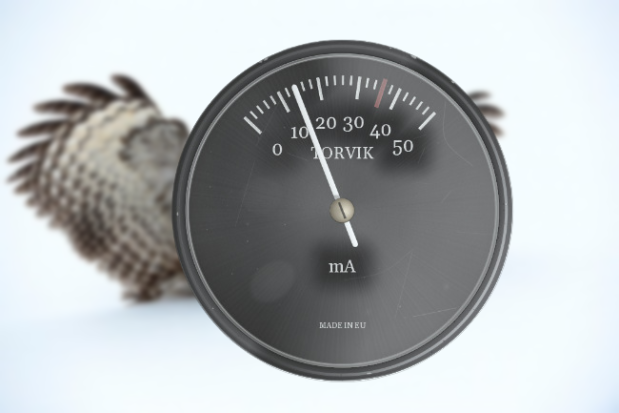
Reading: **14** mA
